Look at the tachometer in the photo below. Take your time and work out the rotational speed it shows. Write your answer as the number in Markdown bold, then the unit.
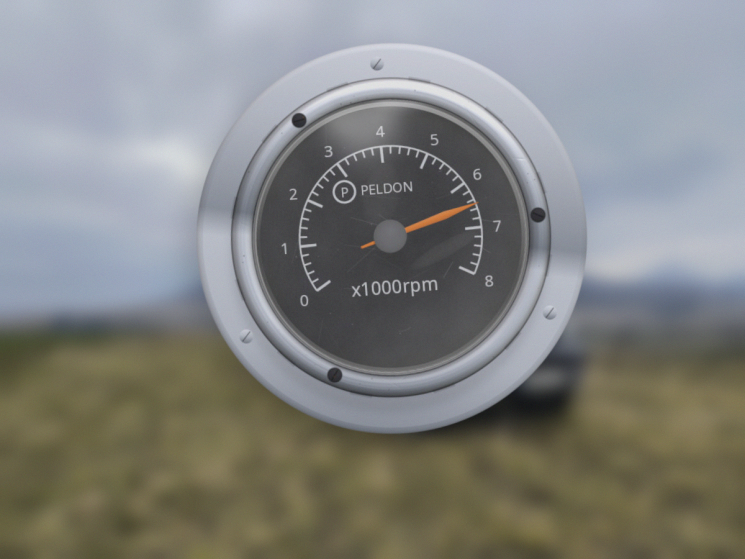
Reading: **6500** rpm
